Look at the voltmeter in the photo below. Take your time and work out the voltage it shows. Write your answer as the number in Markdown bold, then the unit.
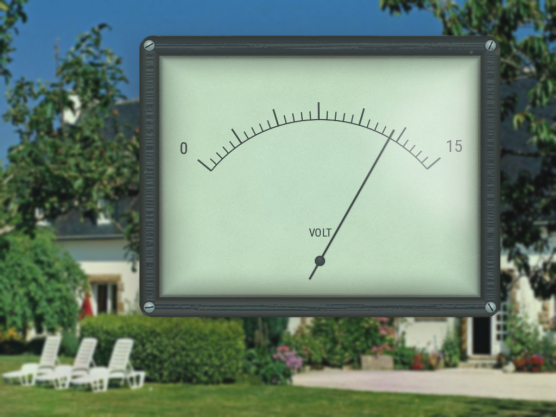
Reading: **12** V
